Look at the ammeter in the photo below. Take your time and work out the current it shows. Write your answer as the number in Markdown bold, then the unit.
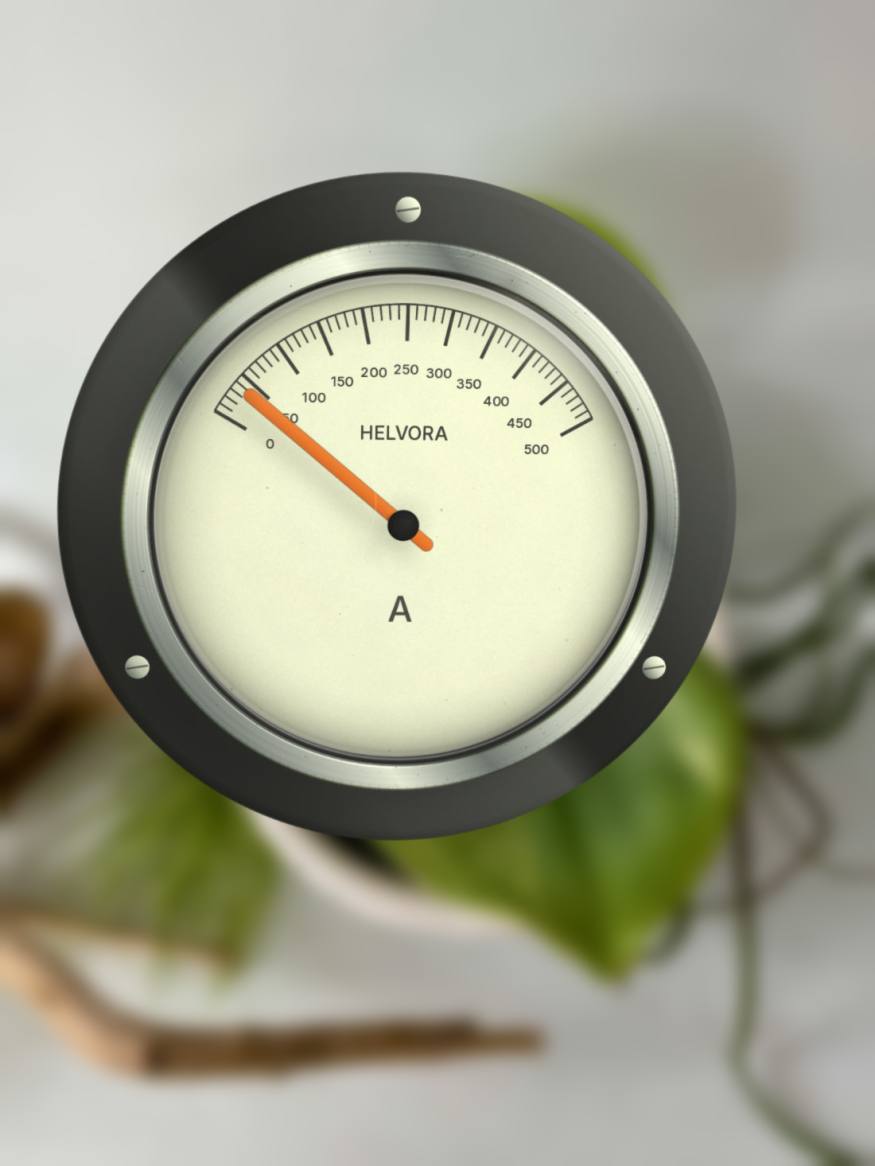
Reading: **40** A
